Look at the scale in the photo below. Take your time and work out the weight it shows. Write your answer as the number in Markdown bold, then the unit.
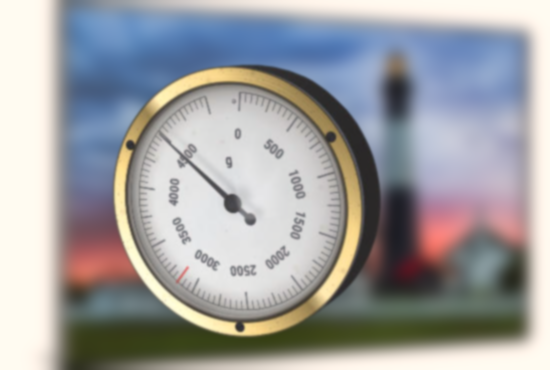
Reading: **4500** g
